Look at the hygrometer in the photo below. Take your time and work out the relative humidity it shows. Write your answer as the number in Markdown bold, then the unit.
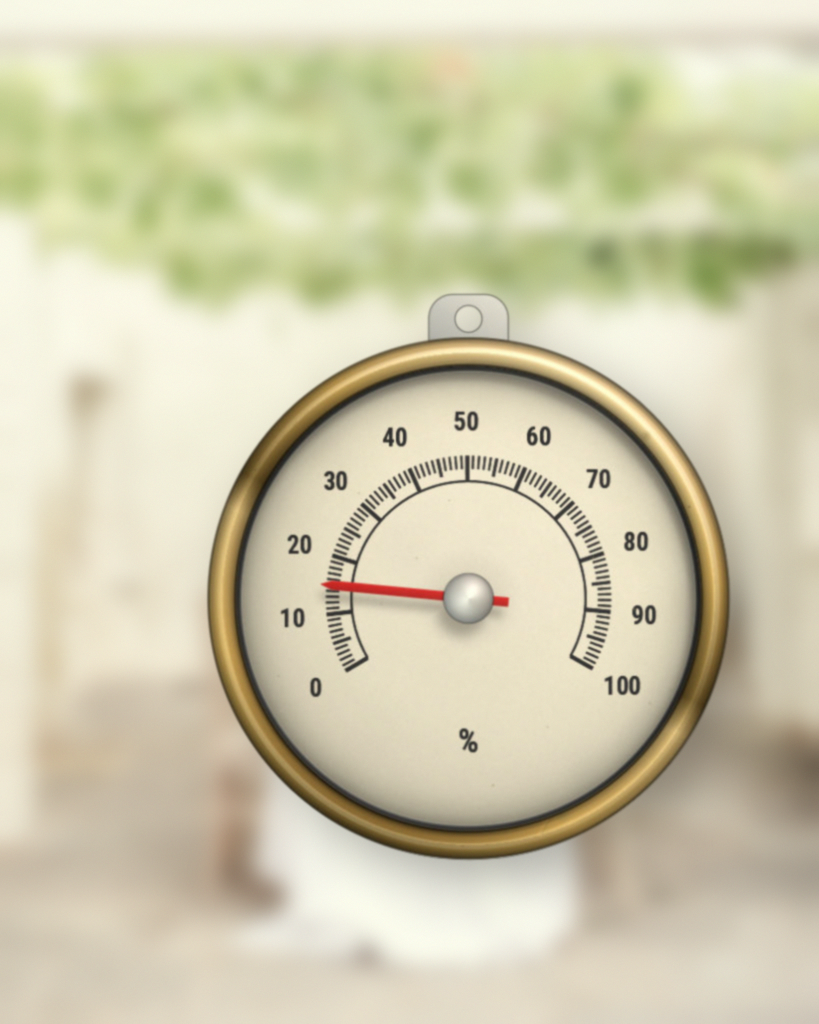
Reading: **15** %
